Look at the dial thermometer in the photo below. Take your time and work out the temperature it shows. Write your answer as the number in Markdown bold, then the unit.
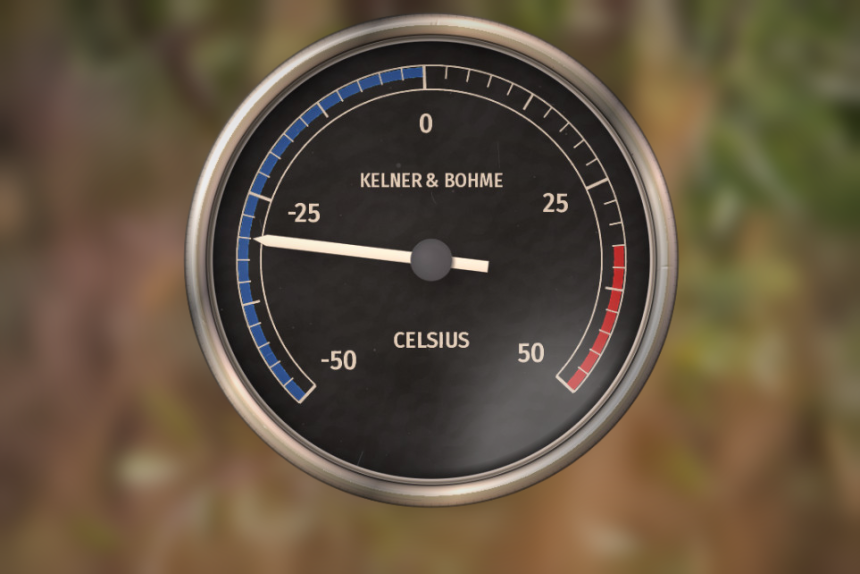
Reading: **-30** °C
